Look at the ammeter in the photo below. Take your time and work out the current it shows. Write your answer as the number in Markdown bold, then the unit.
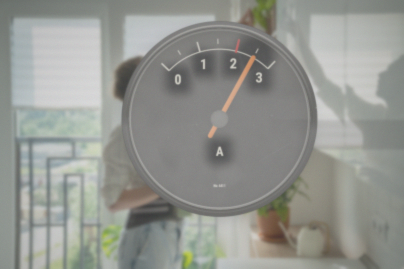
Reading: **2.5** A
